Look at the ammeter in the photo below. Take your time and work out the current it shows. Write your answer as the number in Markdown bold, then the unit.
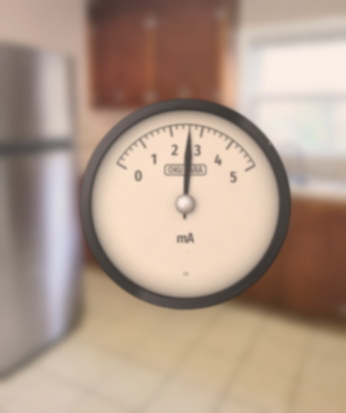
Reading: **2.6** mA
